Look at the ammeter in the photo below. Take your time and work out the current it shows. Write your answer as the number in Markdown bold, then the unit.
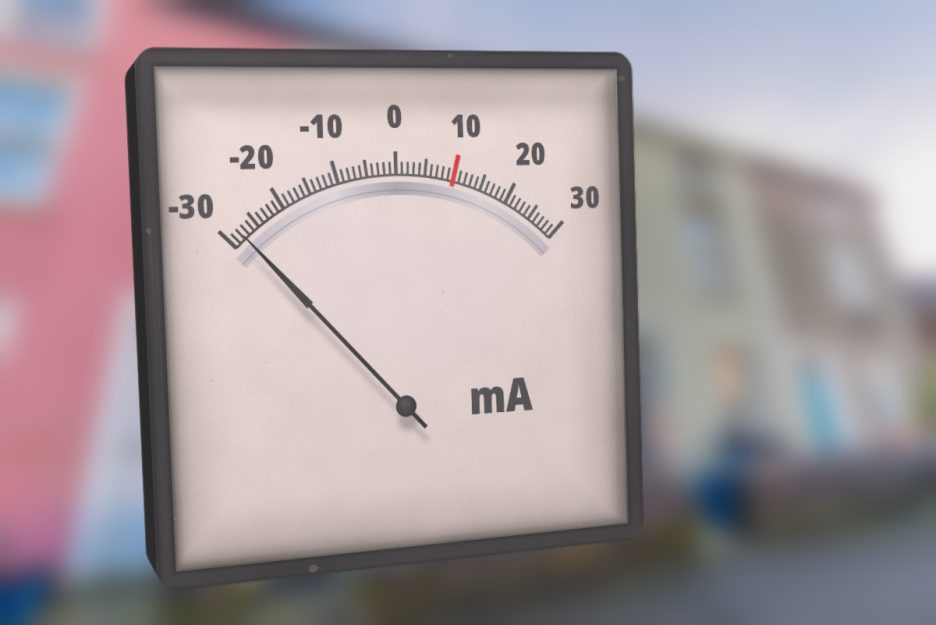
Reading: **-28** mA
